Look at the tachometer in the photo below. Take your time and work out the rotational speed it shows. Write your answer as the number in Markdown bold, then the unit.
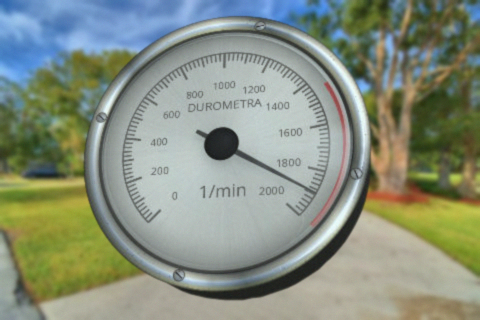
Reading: **1900** rpm
